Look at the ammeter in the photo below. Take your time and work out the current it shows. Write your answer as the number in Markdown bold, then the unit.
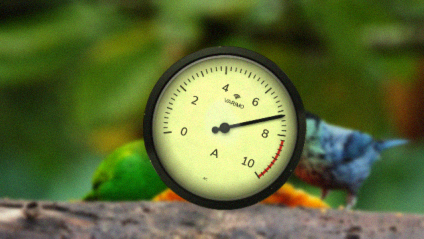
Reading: **7.2** A
